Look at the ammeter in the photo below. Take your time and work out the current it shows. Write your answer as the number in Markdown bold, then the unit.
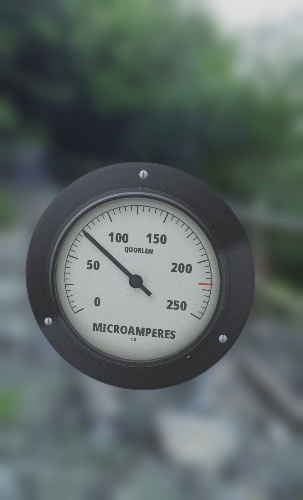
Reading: **75** µA
